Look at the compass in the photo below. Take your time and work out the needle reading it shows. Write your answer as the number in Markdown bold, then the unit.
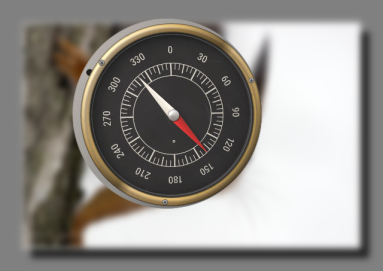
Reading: **140** °
